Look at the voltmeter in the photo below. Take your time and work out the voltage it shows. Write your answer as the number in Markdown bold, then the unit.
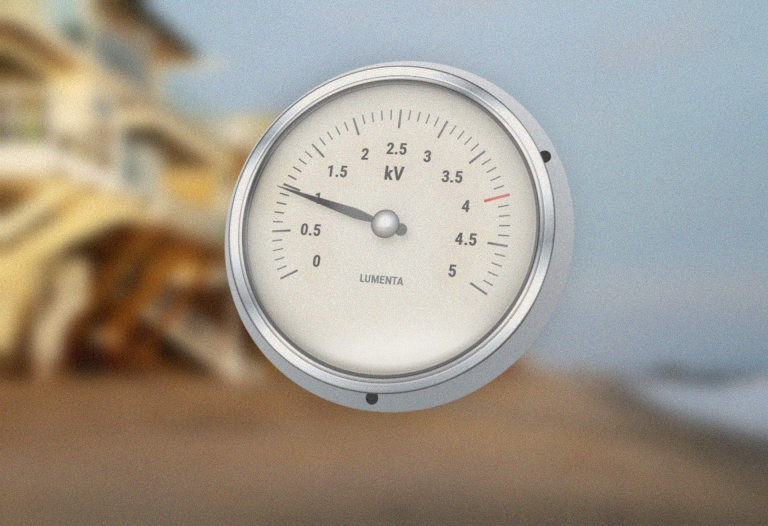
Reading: **0.95** kV
